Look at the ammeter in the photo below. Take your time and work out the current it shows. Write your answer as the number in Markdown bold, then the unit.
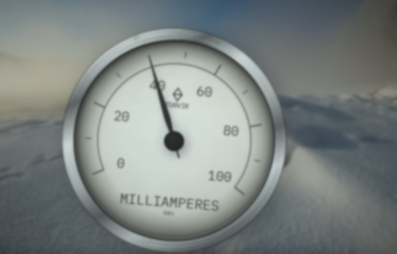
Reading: **40** mA
